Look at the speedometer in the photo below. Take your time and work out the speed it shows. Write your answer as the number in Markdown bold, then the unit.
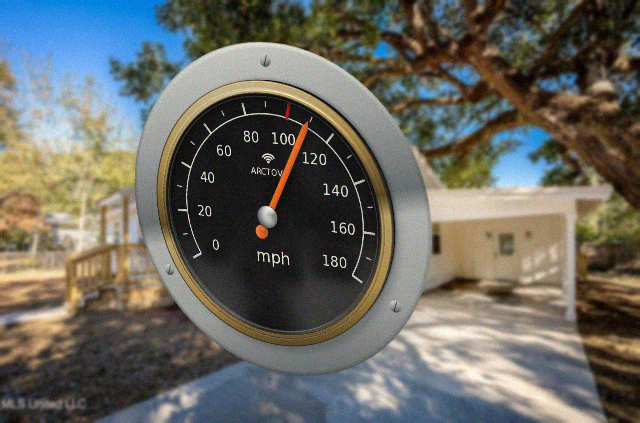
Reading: **110** mph
